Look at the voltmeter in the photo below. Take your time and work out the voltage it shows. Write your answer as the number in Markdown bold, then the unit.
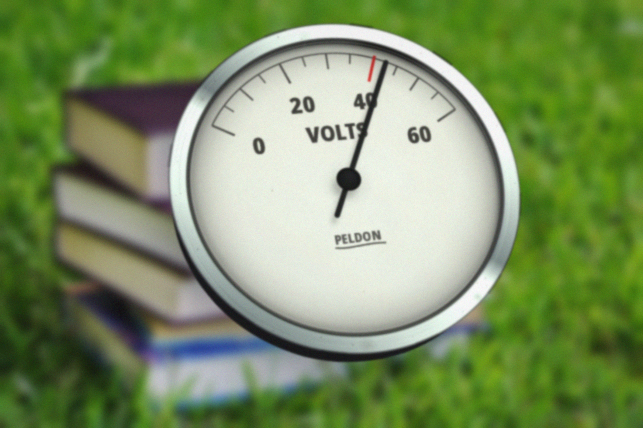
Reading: **42.5** V
